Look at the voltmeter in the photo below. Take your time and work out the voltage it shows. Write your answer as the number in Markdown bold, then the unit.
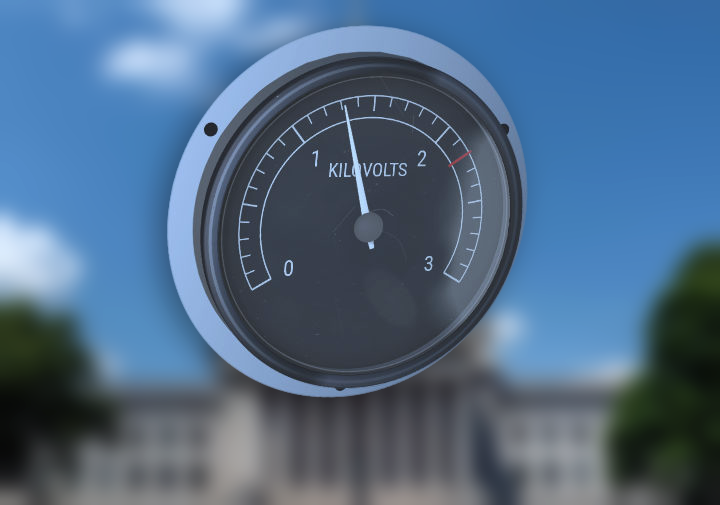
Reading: **1.3** kV
